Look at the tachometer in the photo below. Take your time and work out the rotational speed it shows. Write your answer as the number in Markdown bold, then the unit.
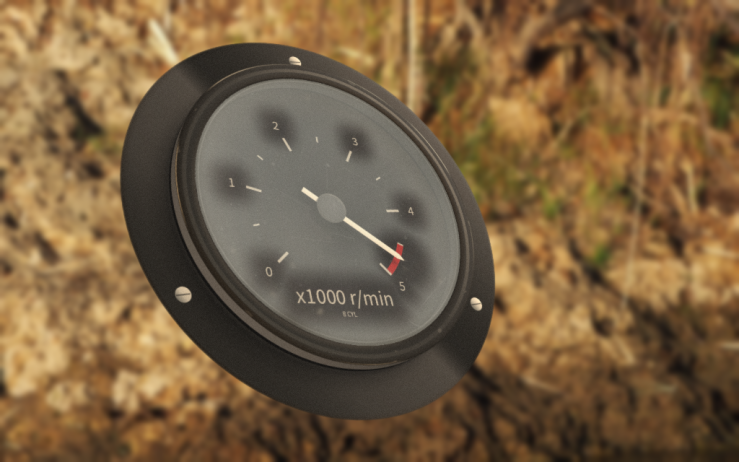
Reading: **4750** rpm
